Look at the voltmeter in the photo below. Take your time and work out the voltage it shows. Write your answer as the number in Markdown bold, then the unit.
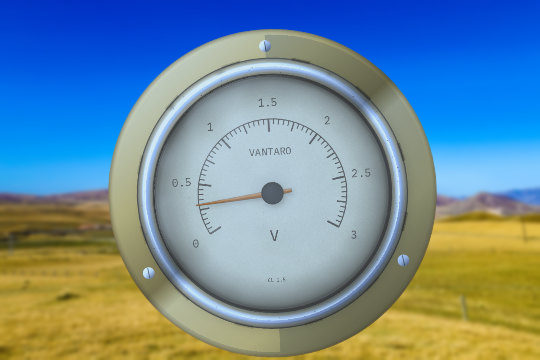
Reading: **0.3** V
